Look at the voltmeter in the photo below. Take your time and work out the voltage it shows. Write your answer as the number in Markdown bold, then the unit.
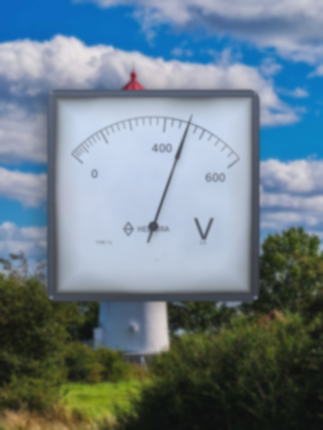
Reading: **460** V
